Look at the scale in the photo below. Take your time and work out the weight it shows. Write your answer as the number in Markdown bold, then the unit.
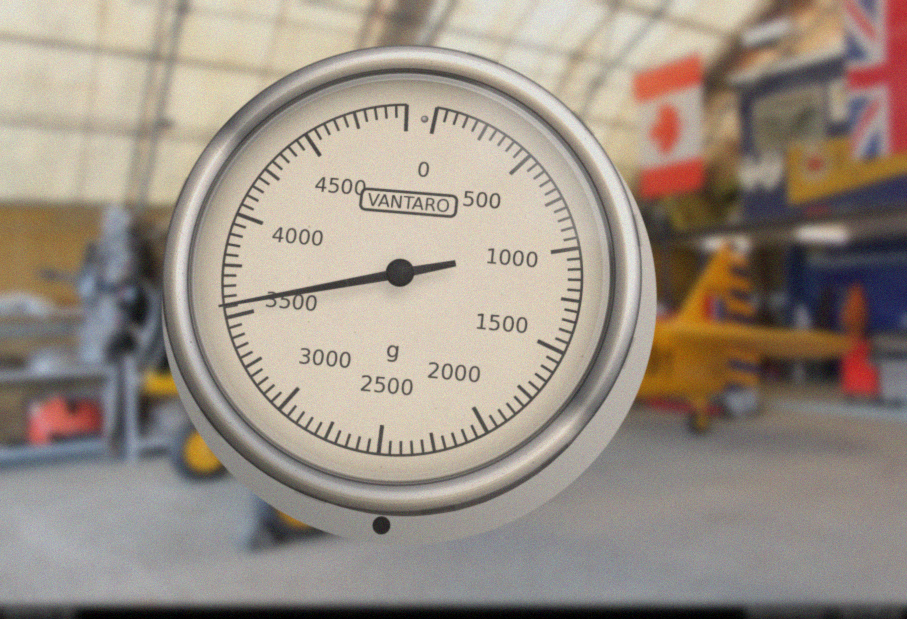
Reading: **3550** g
